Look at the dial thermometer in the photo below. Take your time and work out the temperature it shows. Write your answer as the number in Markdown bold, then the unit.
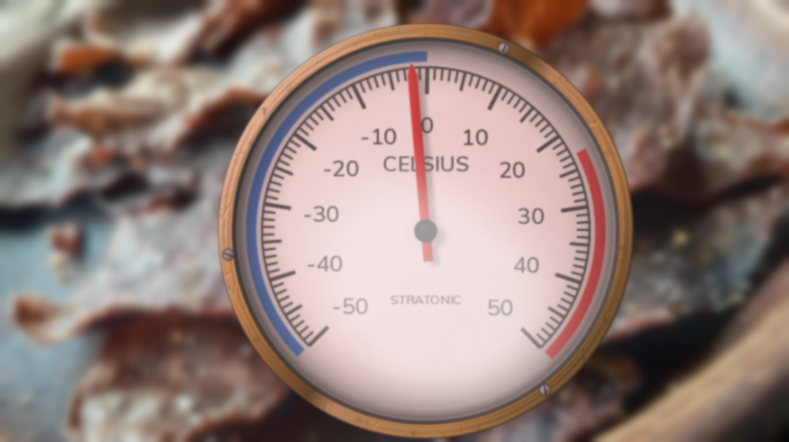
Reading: **-2** °C
